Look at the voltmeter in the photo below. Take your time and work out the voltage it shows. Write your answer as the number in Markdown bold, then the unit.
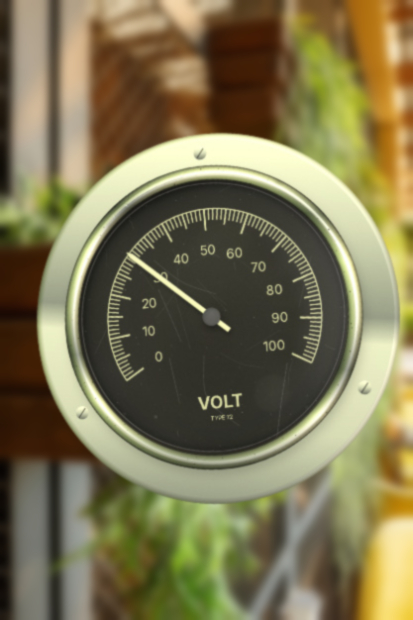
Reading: **30** V
